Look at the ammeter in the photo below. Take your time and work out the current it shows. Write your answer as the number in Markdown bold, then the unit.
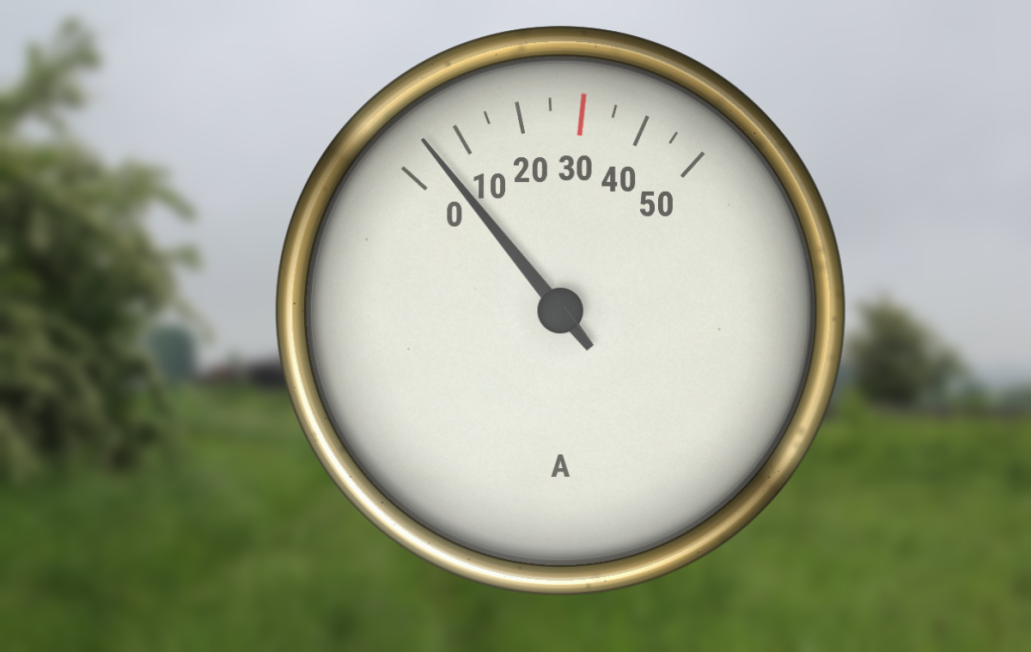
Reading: **5** A
